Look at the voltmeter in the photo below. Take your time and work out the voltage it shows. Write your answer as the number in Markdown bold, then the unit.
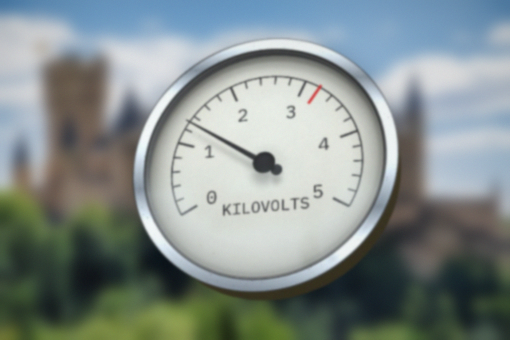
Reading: **1.3** kV
